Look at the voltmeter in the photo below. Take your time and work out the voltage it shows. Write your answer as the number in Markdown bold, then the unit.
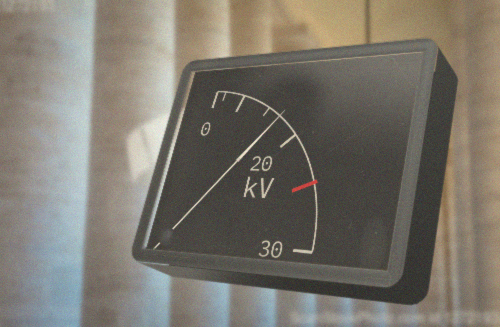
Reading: **17.5** kV
